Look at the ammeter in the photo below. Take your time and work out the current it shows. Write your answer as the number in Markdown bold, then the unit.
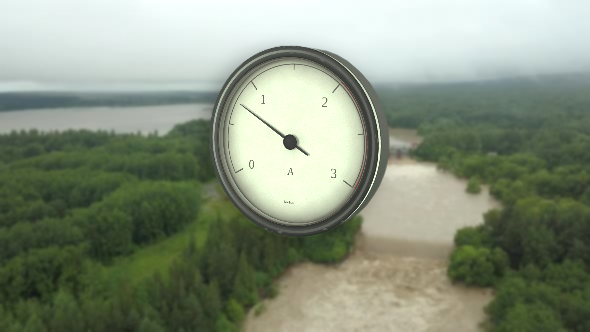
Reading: **0.75** A
